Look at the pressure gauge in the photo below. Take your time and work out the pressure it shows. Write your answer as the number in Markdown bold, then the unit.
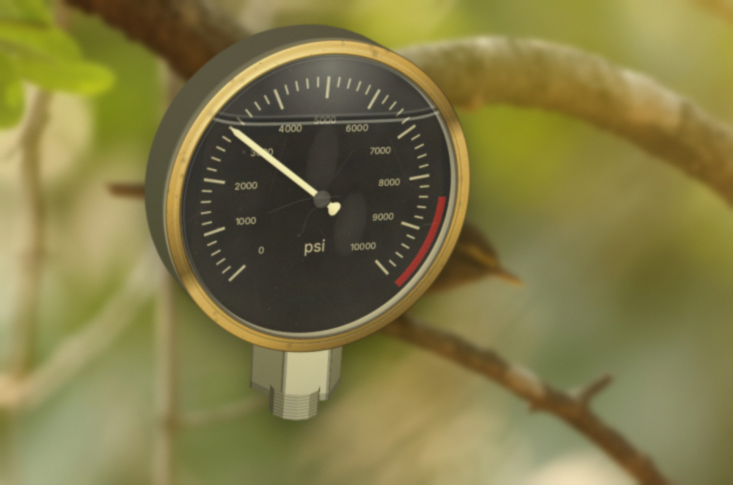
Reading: **3000** psi
